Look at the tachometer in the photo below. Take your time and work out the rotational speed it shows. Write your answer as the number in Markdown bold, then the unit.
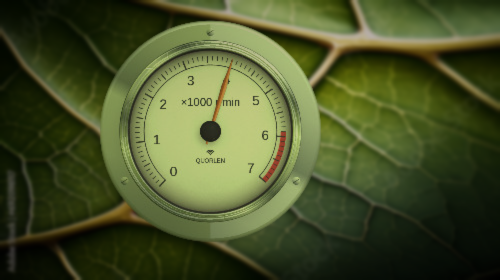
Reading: **4000** rpm
